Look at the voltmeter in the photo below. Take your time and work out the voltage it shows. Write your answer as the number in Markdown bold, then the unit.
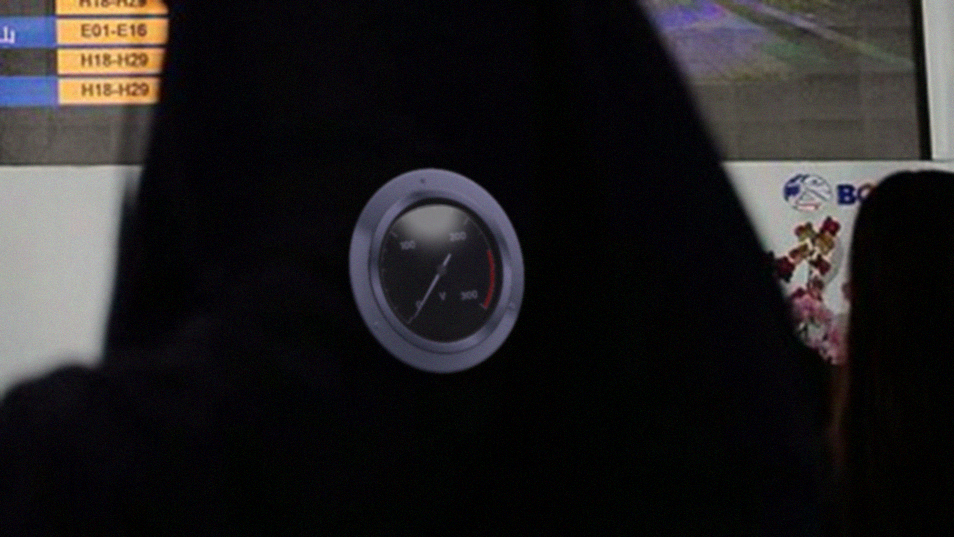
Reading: **0** V
